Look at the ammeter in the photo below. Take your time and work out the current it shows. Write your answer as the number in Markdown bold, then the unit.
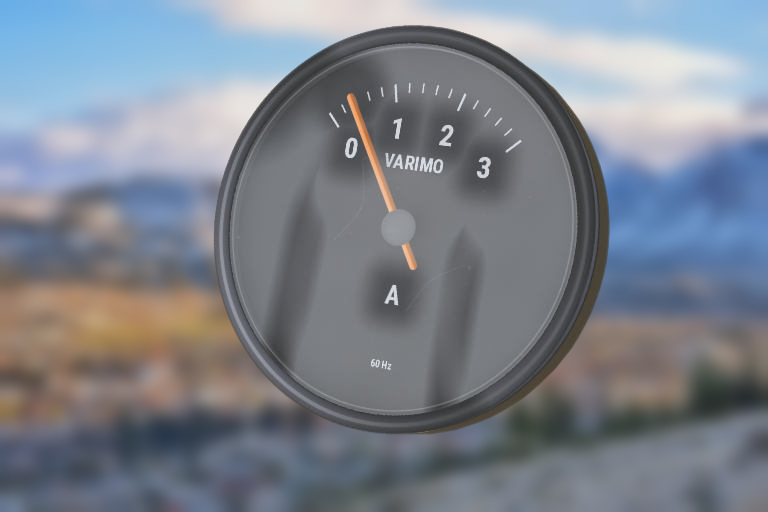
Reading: **0.4** A
